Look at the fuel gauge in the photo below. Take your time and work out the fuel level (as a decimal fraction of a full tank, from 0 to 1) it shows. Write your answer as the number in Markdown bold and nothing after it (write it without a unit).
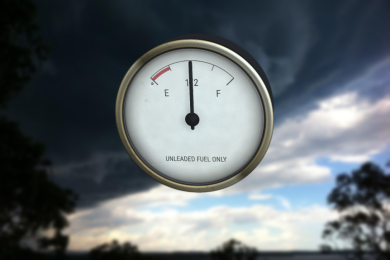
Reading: **0.5**
